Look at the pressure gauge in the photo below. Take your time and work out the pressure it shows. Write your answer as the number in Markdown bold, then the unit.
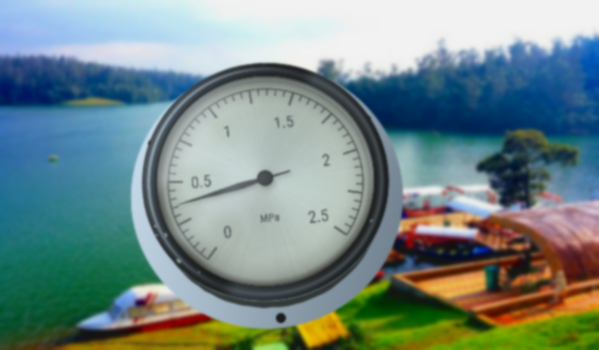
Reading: **0.35** MPa
